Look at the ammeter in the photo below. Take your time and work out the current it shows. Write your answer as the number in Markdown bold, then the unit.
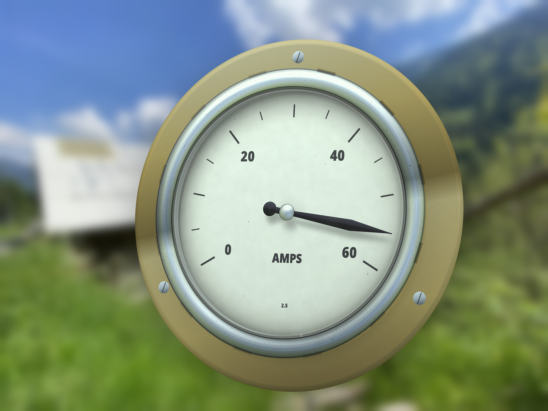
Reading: **55** A
